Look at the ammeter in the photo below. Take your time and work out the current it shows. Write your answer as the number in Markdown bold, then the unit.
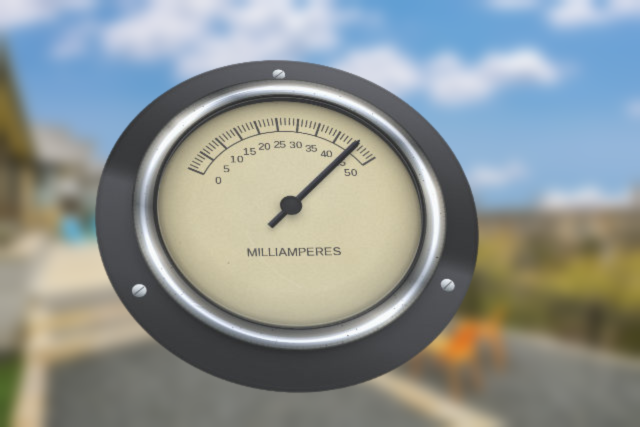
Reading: **45** mA
